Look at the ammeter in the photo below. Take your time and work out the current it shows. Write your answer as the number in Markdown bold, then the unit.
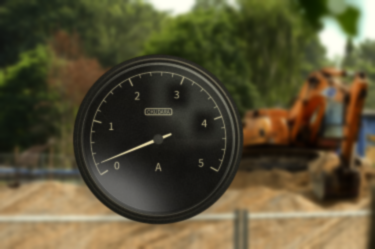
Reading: **0.2** A
